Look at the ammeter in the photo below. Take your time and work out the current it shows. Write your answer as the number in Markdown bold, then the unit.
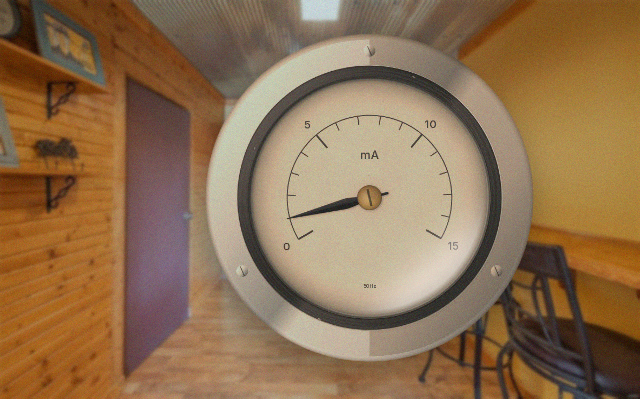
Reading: **1** mA
